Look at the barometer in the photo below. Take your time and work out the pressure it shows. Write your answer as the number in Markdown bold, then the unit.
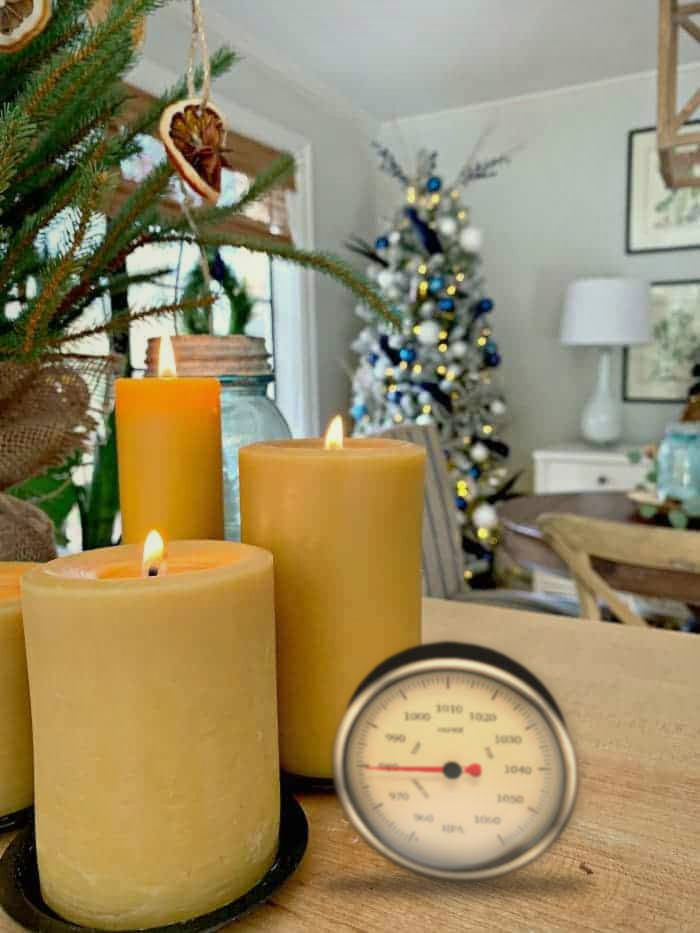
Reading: **980** hPa
